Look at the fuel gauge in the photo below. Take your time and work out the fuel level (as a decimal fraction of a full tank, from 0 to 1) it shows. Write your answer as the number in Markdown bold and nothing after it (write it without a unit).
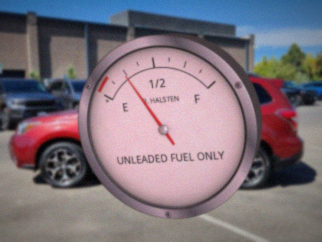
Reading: **0.25**
